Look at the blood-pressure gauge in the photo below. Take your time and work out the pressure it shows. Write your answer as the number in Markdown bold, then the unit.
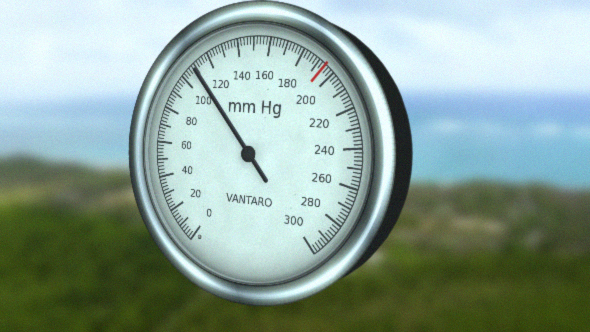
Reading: **110** mmHg
